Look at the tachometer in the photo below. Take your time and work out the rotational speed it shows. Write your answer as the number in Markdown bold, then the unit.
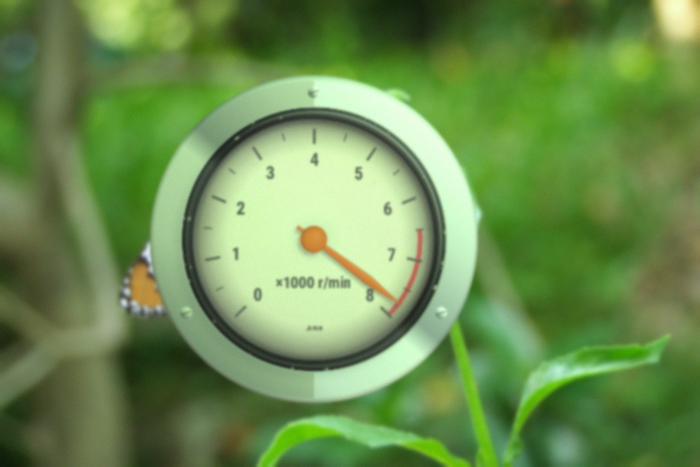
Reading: **7750** rpm
